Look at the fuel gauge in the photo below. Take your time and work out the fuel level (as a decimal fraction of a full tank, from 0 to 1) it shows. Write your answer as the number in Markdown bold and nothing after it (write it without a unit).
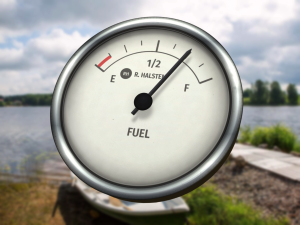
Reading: **0.75**
